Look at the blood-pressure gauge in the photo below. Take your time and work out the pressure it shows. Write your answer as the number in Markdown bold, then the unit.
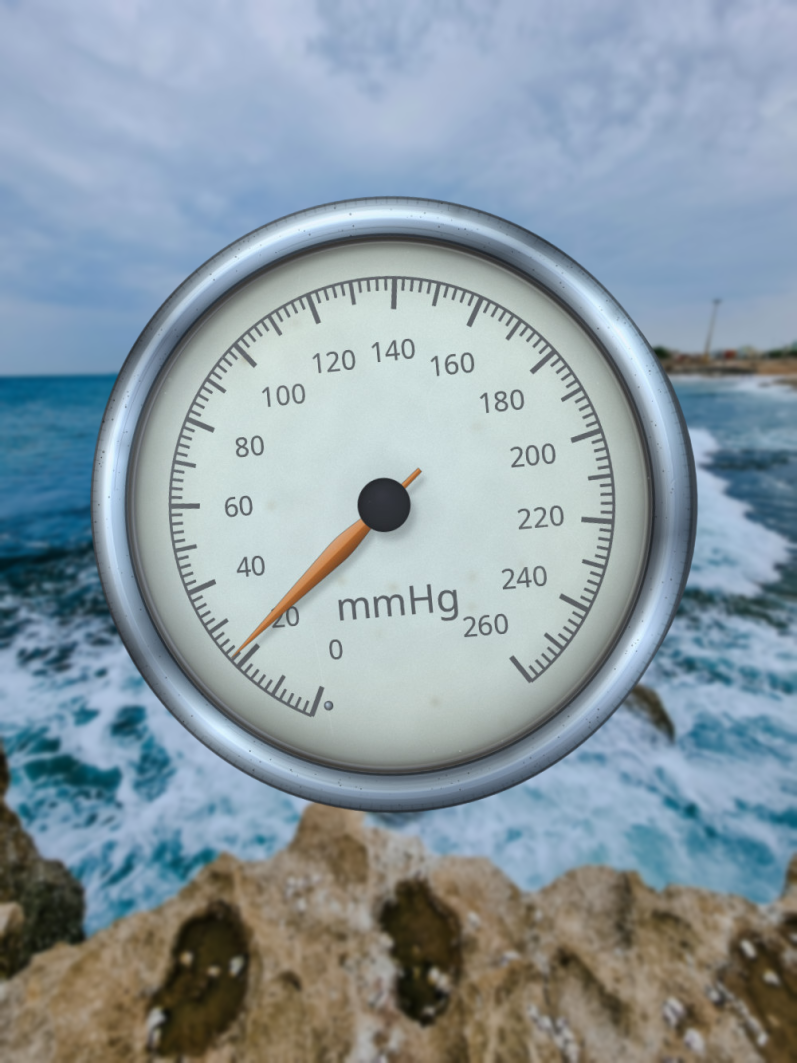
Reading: **22** mmHg
